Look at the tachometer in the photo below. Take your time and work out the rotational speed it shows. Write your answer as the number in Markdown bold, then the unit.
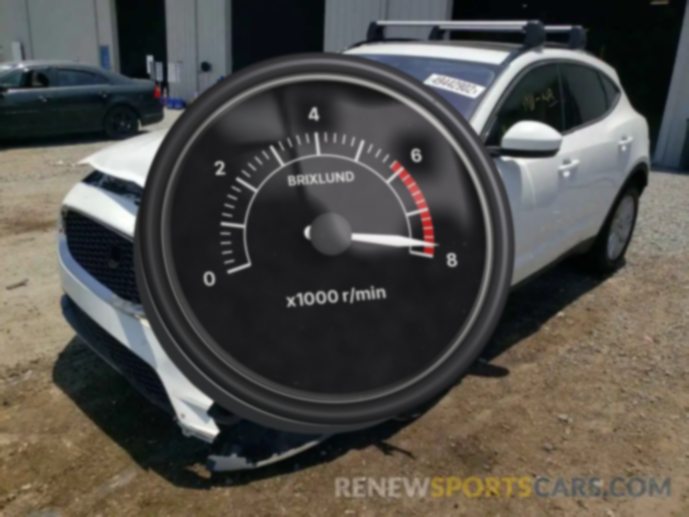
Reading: **7800** rpm
